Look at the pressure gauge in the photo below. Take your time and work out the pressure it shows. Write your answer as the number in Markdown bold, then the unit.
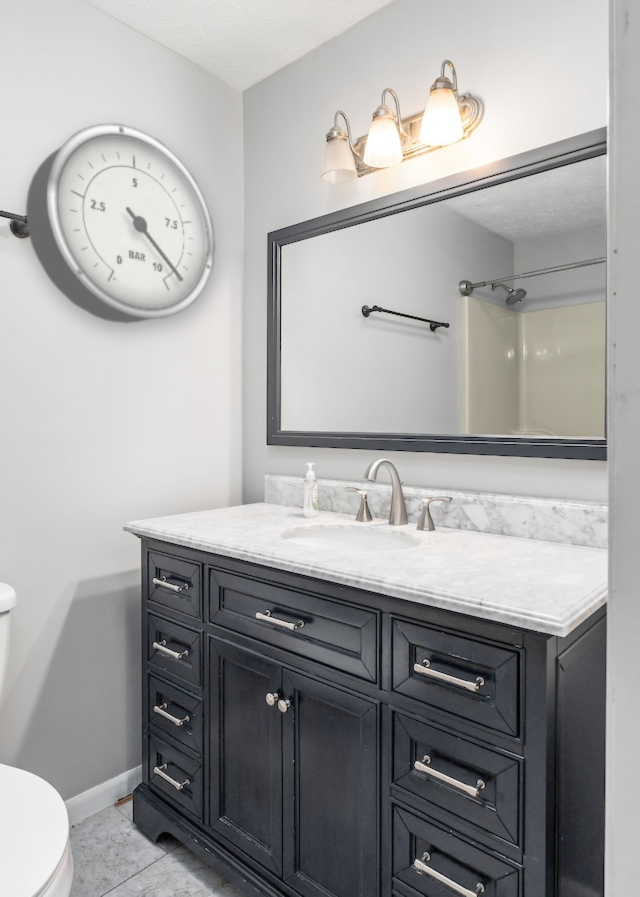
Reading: **9.5** bar
